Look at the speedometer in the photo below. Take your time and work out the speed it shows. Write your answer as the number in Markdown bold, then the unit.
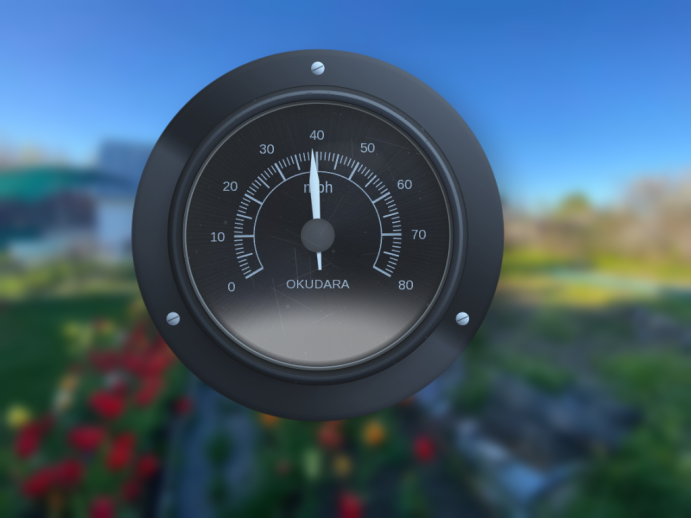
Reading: **39** mph
